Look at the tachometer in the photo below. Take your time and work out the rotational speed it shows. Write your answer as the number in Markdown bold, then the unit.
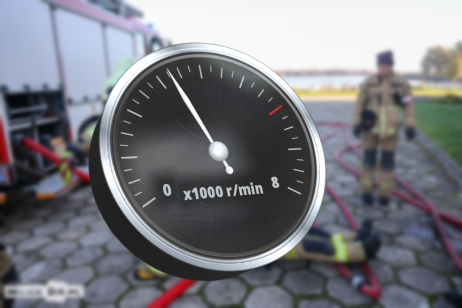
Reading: **3250** rpm
